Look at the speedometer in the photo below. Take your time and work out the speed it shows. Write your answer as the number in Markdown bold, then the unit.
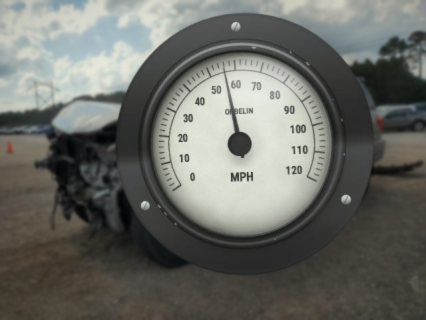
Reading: **56** mph
